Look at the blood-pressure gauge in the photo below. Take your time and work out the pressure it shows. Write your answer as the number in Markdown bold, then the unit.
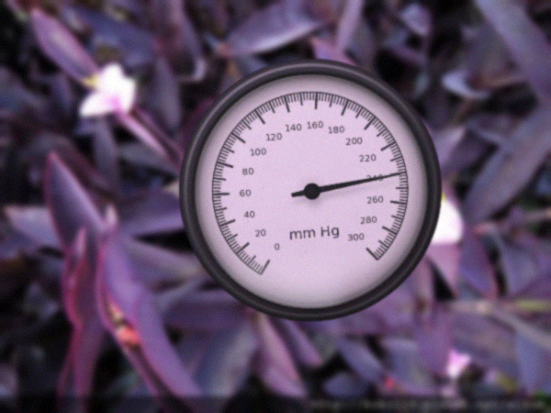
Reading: **240** mmHg
